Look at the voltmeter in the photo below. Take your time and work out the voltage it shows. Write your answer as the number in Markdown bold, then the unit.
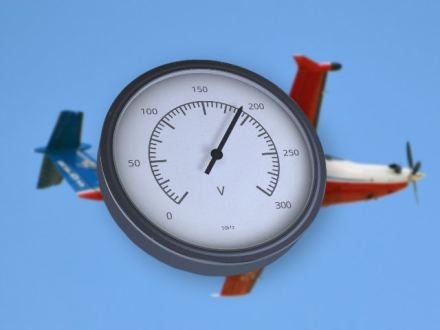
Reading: **190** V
